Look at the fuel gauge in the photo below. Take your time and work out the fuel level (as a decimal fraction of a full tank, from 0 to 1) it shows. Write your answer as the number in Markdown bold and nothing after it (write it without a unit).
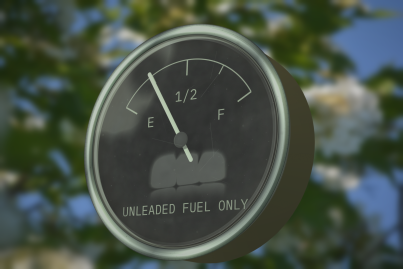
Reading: **0.25**
